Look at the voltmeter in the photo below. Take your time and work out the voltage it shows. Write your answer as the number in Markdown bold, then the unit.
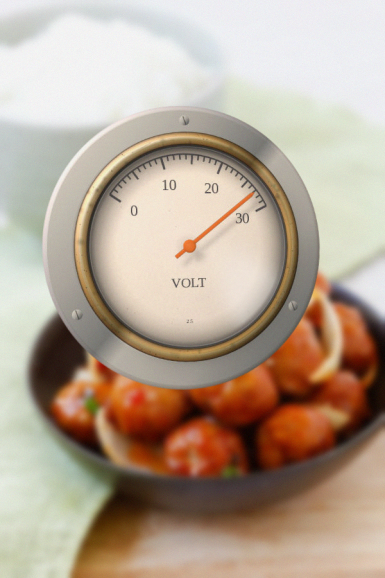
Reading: **27** V
